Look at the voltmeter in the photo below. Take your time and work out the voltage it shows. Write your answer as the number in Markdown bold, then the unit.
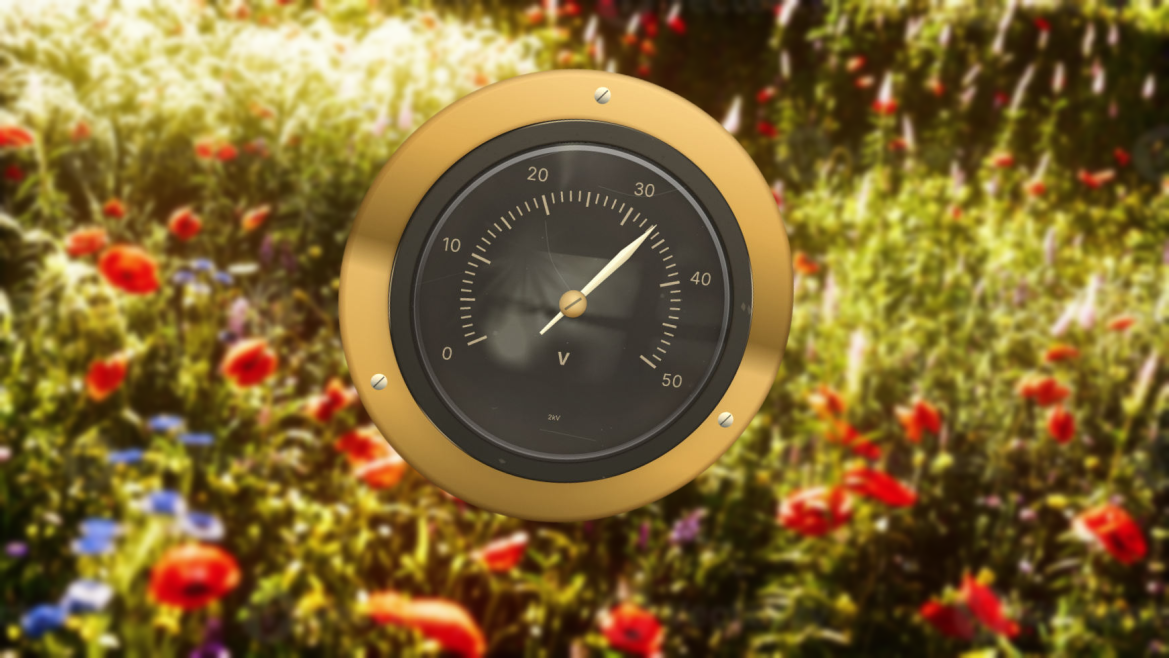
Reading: **33** V
